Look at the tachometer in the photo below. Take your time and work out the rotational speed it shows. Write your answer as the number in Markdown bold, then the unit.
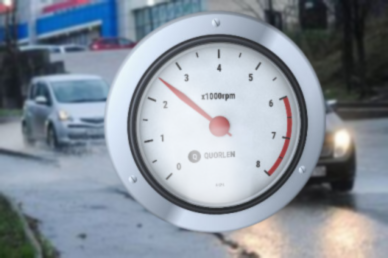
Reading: **2500** rpm
